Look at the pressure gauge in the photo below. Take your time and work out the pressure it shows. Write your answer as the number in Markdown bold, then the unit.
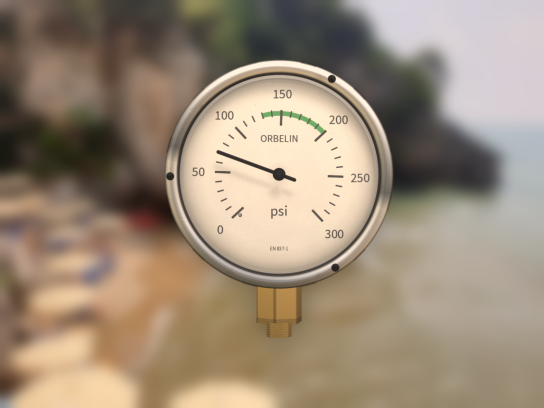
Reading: **70** psi
